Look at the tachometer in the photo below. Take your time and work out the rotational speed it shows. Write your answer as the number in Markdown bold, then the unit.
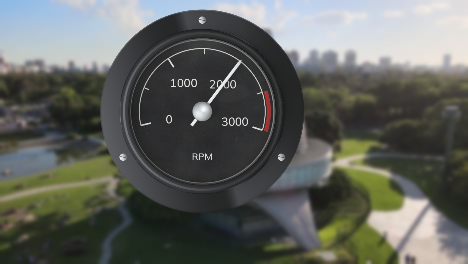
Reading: **2000** rpm
